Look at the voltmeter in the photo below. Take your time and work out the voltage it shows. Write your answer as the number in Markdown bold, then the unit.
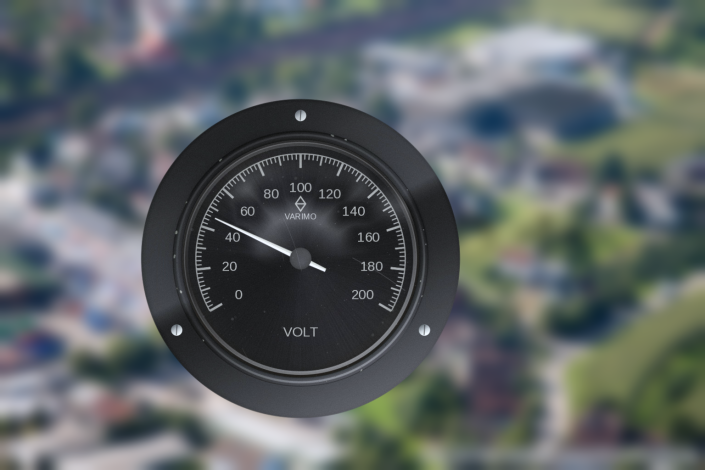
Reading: **46** V
